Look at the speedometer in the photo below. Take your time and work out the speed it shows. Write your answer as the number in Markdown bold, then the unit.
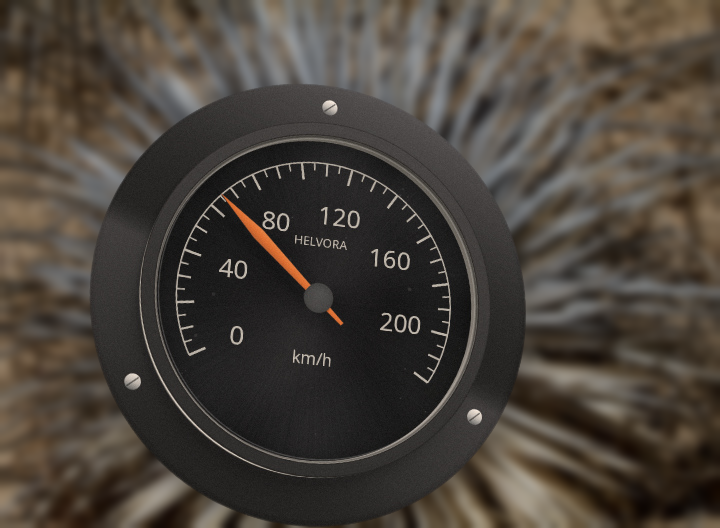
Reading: **65** km/h
